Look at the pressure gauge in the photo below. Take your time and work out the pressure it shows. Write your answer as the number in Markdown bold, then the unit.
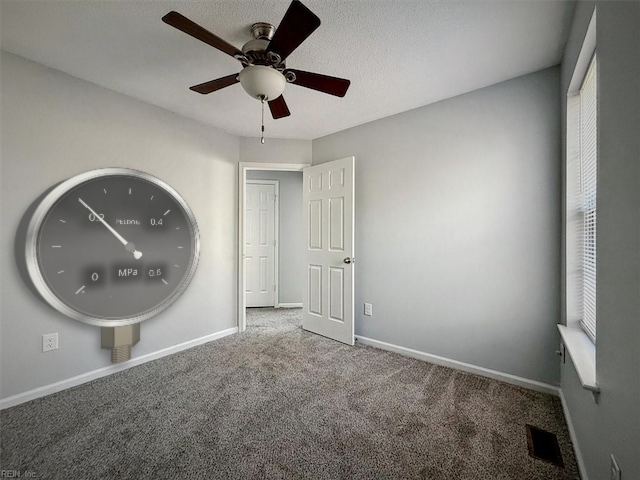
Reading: **0.2** MPa
